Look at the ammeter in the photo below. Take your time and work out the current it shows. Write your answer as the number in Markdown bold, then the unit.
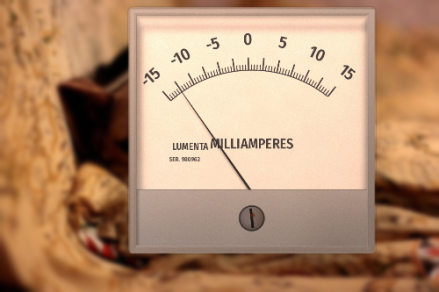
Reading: **-12.5** mA
